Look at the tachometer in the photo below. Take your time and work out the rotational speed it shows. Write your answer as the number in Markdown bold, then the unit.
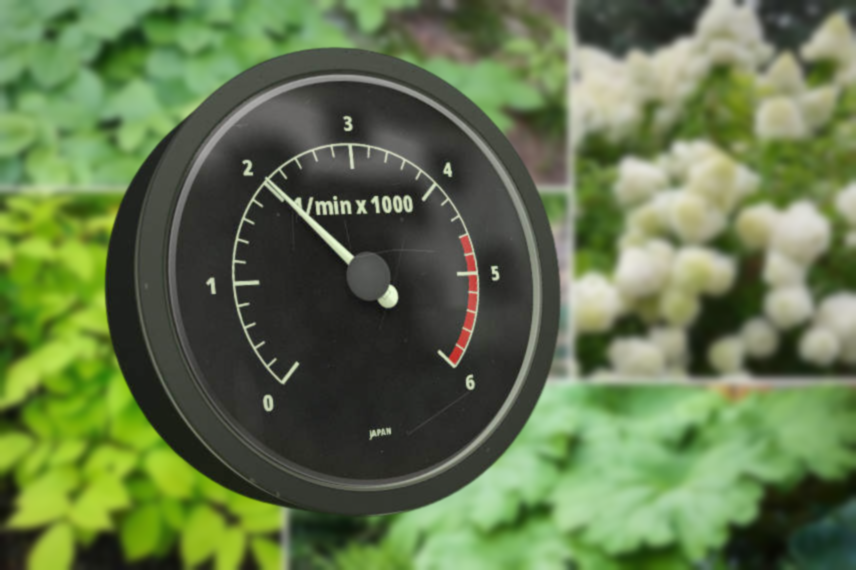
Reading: **2000** rpm
